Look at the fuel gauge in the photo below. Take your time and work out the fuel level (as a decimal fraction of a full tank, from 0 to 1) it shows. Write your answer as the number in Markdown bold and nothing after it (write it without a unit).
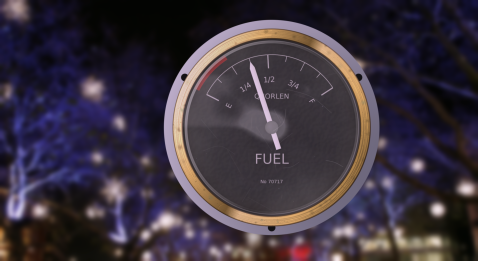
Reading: **0.375**
